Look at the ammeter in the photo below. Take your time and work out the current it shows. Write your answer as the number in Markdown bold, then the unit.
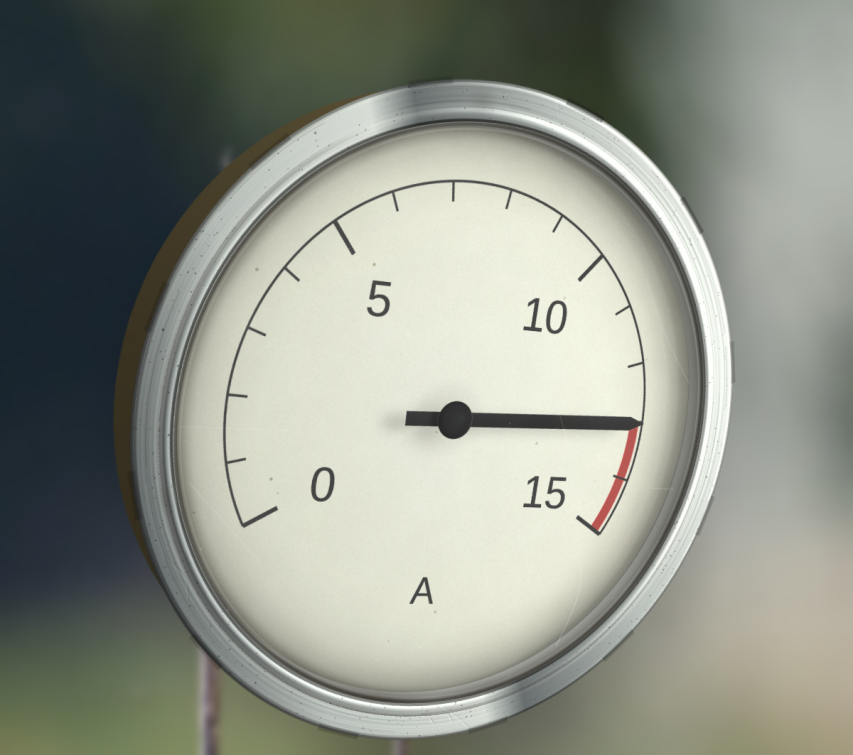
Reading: **13** A
